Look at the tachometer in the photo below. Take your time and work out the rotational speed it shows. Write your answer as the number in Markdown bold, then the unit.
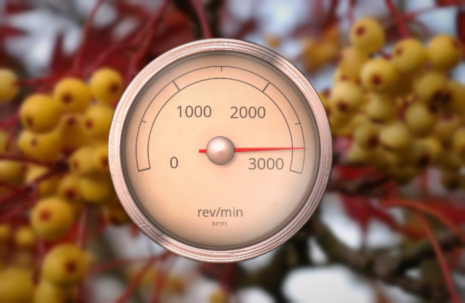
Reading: **2750** rpm
